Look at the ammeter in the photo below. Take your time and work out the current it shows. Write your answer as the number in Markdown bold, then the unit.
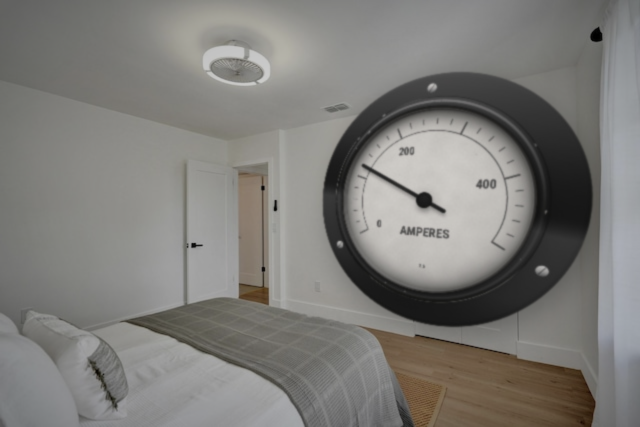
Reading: **120** A
